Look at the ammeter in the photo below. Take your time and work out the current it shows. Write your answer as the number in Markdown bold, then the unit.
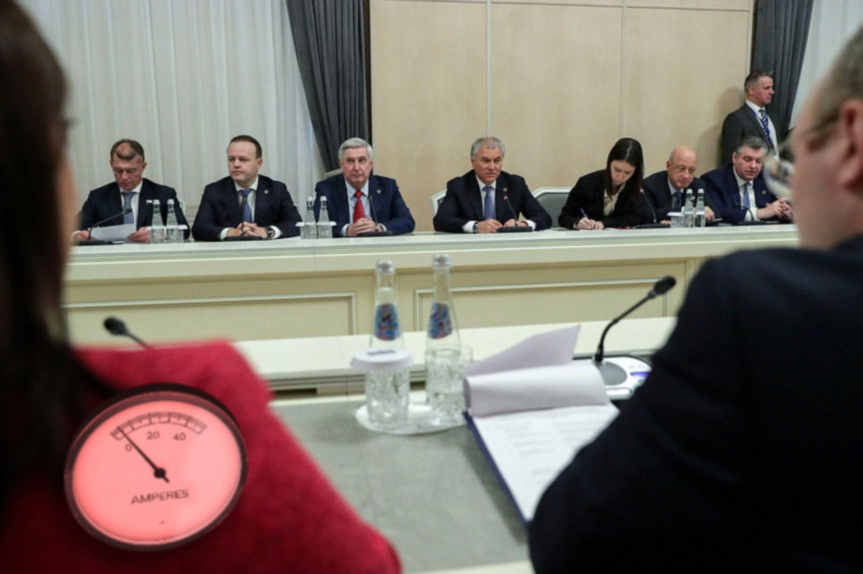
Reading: **5** A
